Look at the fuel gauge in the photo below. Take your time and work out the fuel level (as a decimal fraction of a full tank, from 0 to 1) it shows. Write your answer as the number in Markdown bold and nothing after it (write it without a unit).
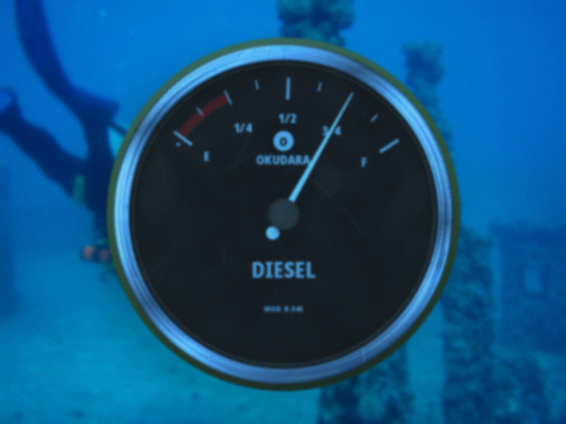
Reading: **0.75**
